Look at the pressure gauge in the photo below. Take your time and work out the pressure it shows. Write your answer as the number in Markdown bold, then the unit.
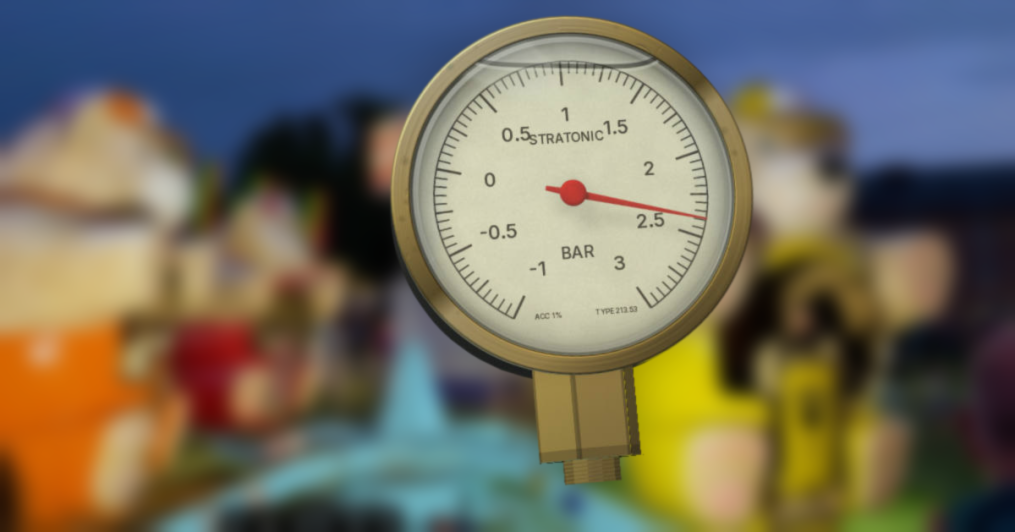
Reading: **2.4** bar
